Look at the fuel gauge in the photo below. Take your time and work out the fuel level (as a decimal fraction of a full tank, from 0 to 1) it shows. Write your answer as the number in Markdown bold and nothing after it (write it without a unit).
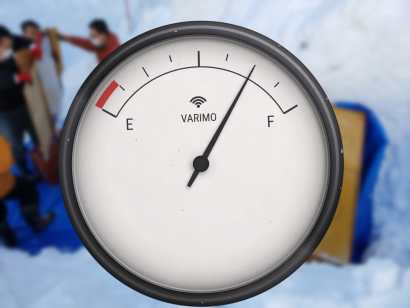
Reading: **0.75**
